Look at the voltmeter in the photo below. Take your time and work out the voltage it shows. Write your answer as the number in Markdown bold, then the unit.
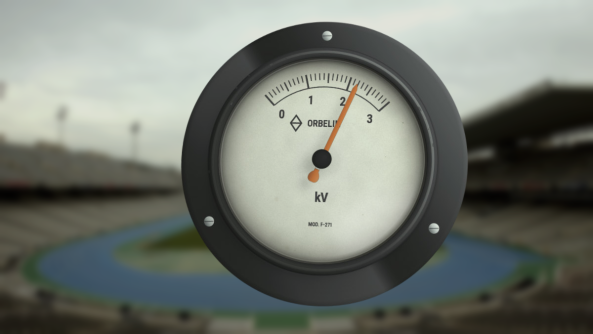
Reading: **2.2** kV
